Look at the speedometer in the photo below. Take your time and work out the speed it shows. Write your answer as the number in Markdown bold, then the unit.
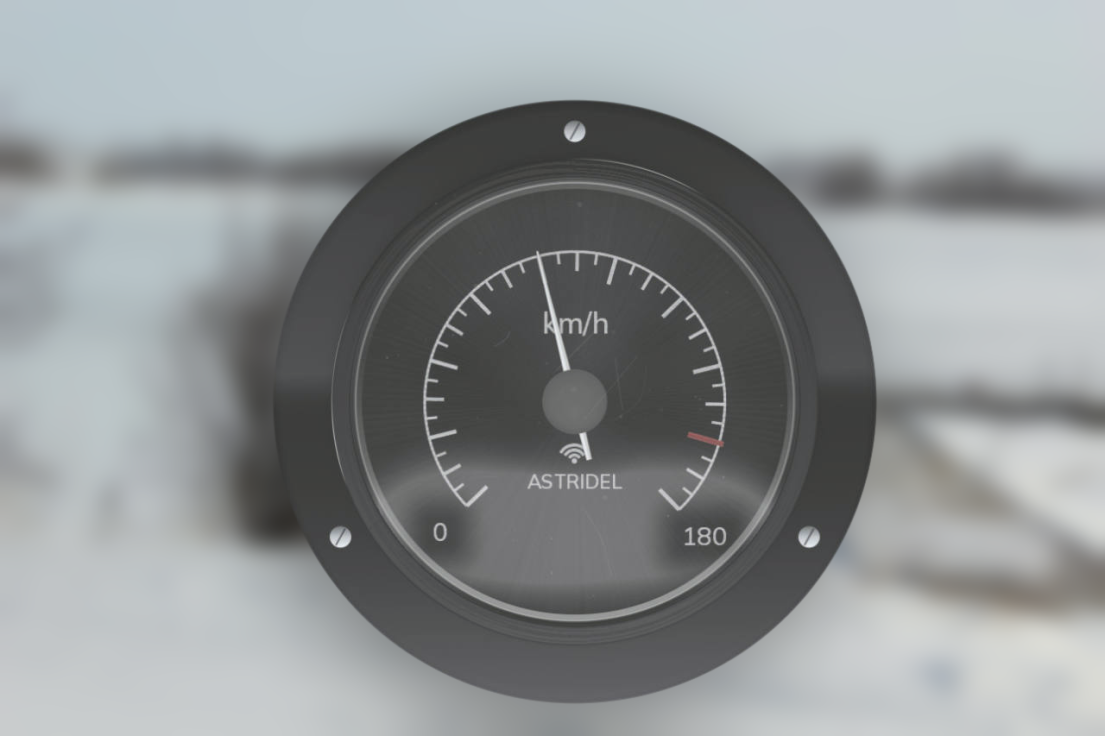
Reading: **80** km/h
